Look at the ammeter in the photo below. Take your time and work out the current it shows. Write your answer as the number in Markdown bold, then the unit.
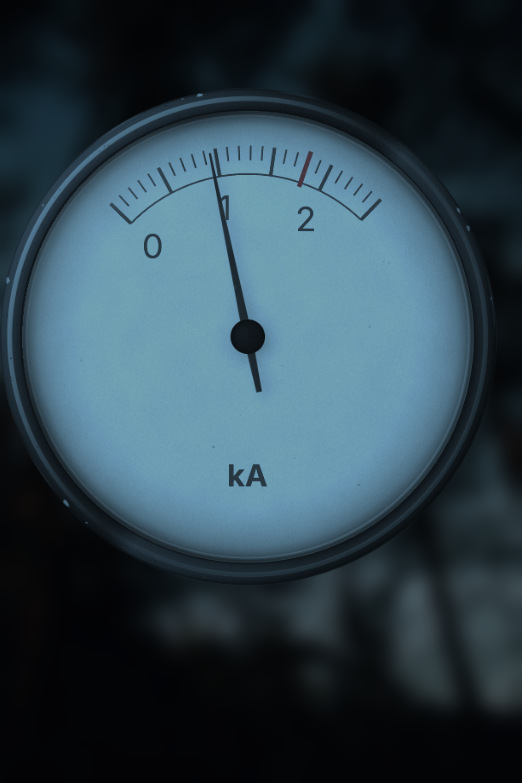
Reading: **0.95** kA
